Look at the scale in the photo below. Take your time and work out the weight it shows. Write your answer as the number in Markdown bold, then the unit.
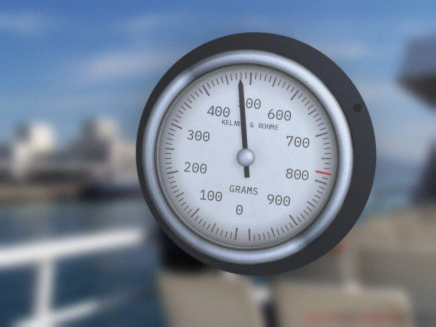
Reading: **480** g
